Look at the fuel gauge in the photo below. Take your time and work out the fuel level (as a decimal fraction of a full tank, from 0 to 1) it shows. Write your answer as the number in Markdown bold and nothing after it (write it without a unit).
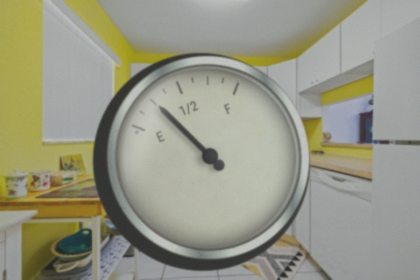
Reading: **0.25**
